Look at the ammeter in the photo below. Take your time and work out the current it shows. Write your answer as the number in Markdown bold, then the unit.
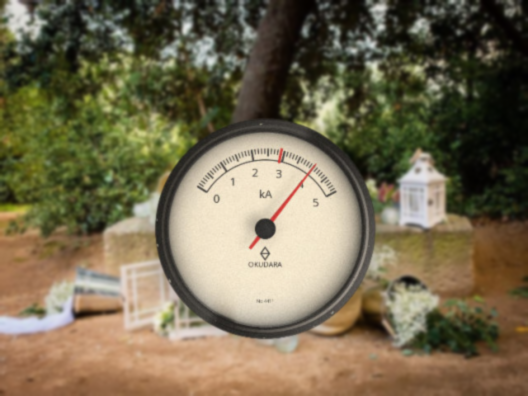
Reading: **4** kA
